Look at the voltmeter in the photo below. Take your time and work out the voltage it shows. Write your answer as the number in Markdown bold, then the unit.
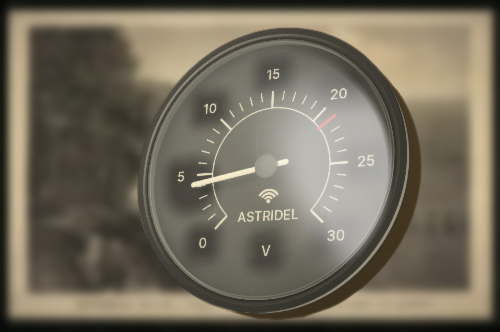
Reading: **4** V
